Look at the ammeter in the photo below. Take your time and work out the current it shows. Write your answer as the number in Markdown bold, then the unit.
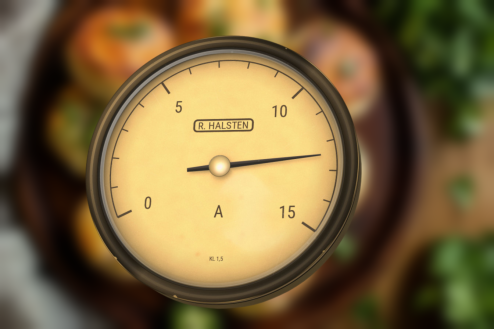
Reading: **12.5** A
